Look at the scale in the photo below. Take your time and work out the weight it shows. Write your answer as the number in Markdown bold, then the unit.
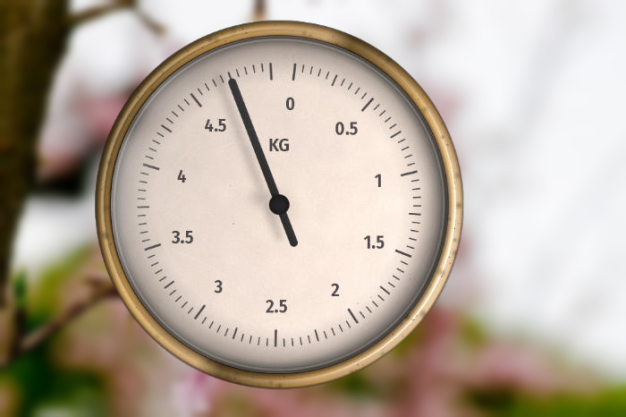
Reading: **4.75** kg
